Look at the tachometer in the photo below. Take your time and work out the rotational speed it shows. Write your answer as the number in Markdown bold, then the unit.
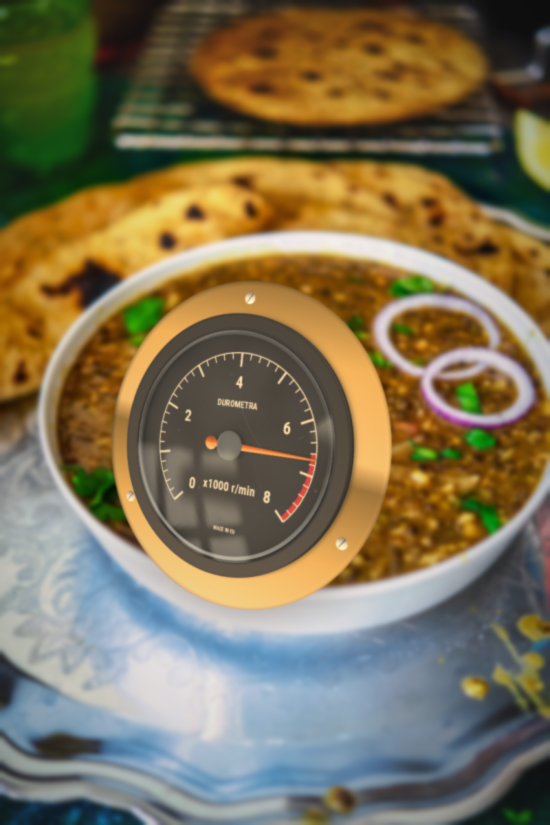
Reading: **6700** rpm
